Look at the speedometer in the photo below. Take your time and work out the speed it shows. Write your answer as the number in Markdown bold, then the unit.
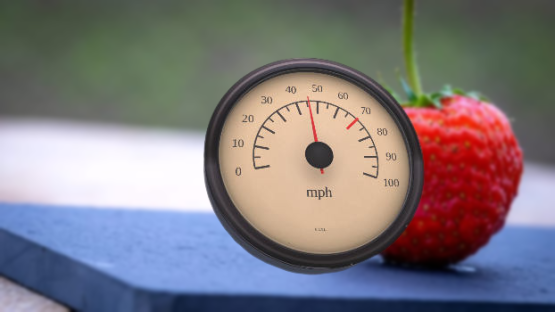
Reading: **45** mph
